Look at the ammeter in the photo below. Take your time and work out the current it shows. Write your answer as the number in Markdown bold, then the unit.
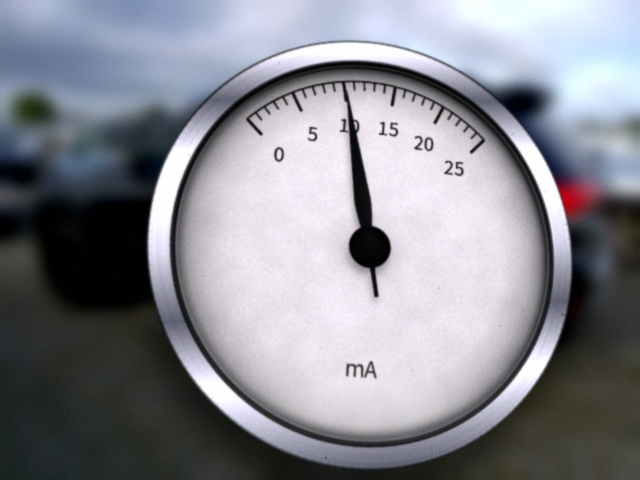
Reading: **10** mA
